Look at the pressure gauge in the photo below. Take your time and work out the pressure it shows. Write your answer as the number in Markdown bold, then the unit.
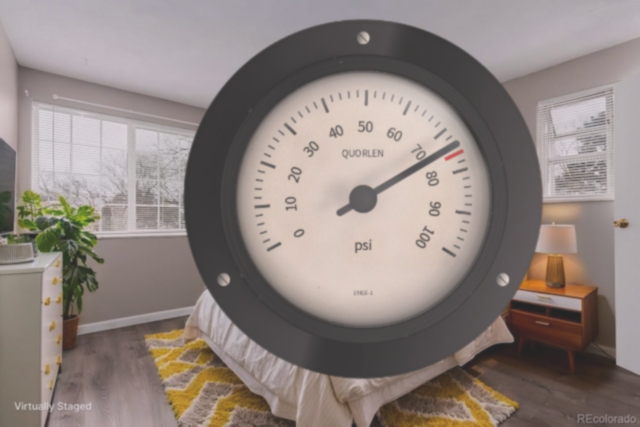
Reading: **74** psi
